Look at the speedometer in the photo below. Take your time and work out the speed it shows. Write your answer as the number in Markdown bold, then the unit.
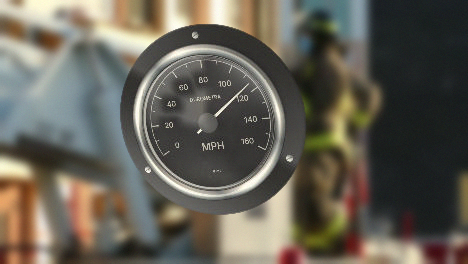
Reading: **115** mph
